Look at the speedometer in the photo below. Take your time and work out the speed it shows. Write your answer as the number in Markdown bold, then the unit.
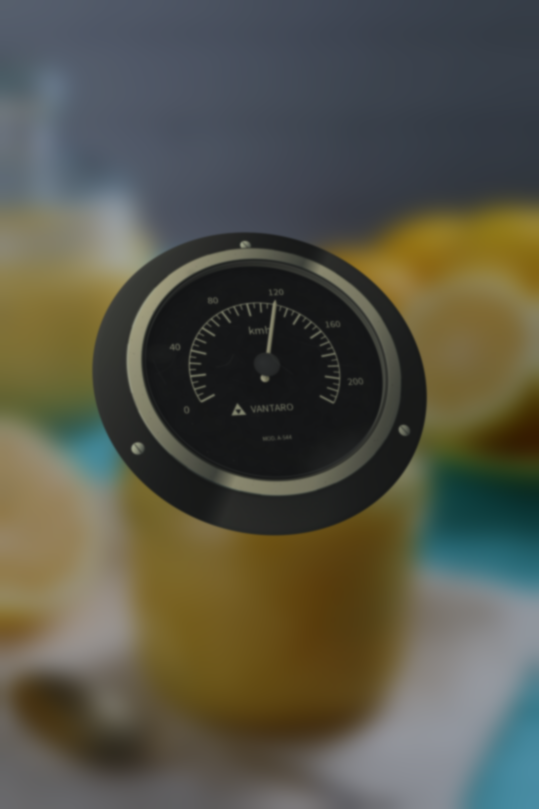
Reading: **120** km/h
